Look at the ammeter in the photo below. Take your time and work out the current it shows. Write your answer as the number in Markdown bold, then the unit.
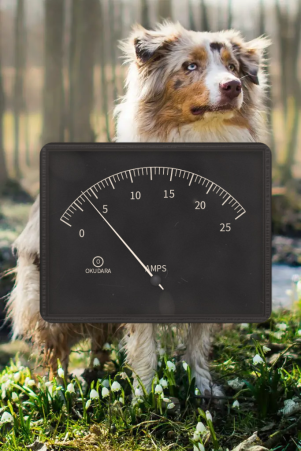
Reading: **4** A
